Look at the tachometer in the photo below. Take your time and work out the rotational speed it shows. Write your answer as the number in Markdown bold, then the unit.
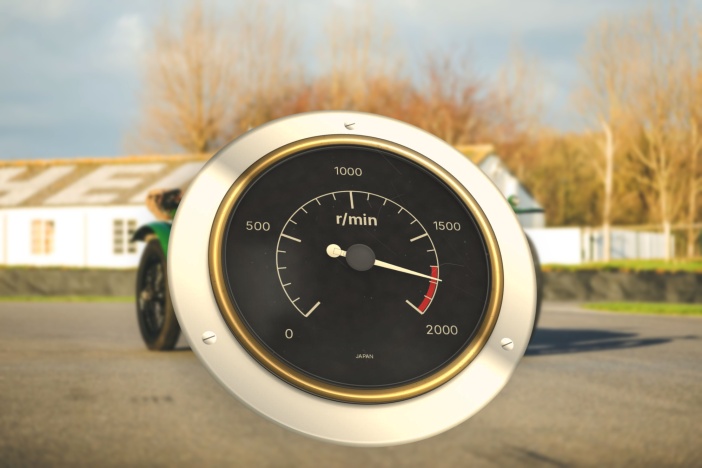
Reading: **1800** rpm
